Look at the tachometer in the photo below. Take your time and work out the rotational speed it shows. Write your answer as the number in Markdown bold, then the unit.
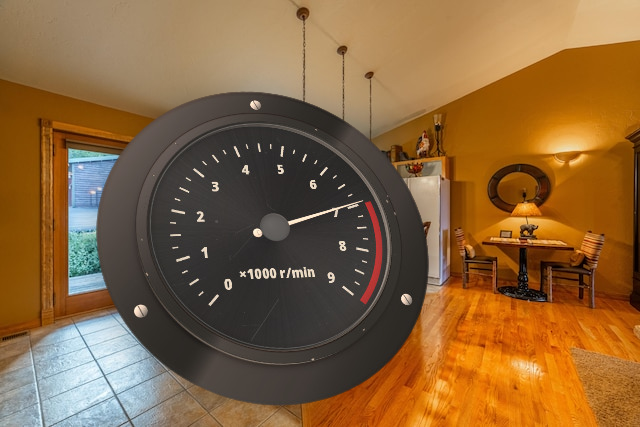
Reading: **7000** rpm
